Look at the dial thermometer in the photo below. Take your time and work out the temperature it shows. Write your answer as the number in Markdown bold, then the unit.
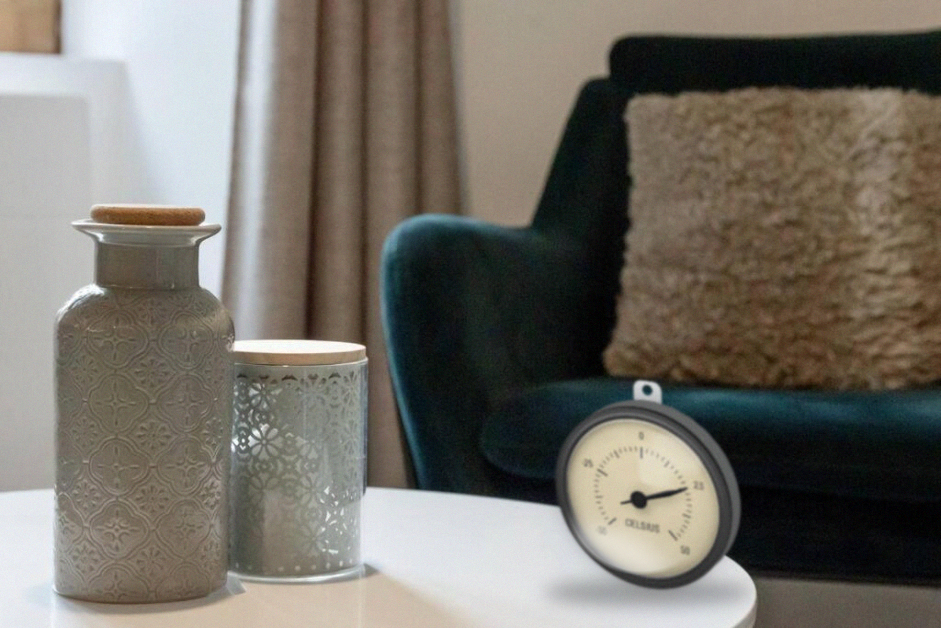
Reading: **25** °C
